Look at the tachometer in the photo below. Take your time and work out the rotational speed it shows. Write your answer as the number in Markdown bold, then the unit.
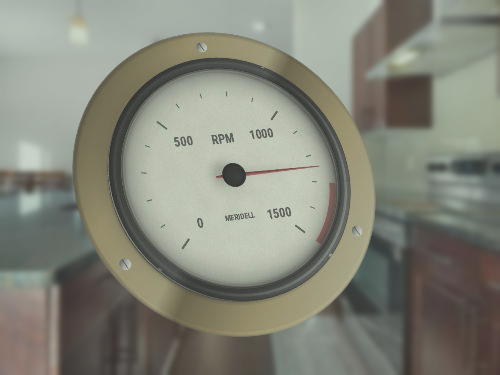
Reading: **1250** rpm
